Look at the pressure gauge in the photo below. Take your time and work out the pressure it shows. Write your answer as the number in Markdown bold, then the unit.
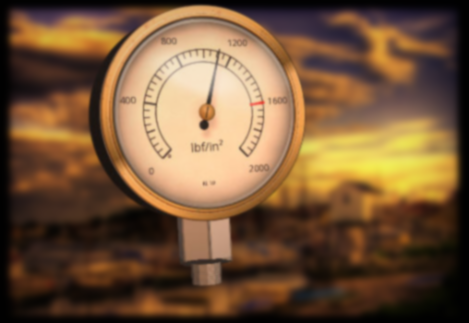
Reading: **1100** psi
